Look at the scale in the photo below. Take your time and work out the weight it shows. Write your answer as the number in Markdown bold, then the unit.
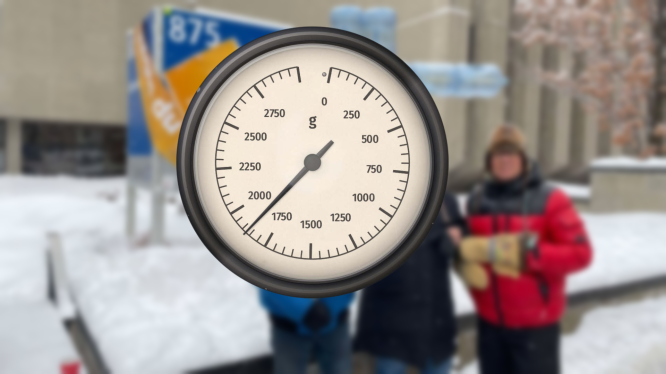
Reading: **1875** g
